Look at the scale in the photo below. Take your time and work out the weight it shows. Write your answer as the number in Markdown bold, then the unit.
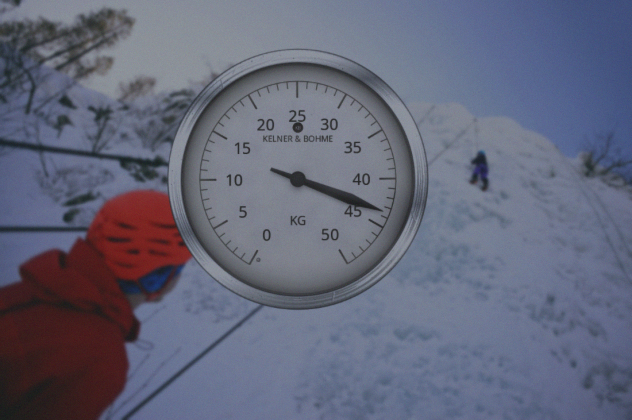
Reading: **43.5** kg
